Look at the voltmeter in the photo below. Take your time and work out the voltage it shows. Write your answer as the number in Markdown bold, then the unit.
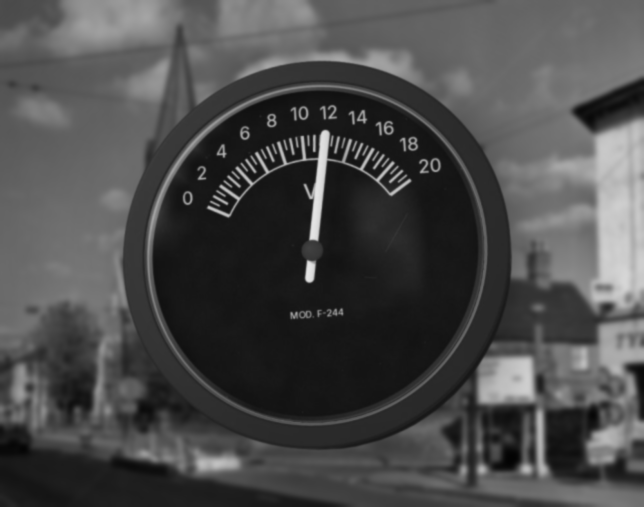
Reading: **12** V
